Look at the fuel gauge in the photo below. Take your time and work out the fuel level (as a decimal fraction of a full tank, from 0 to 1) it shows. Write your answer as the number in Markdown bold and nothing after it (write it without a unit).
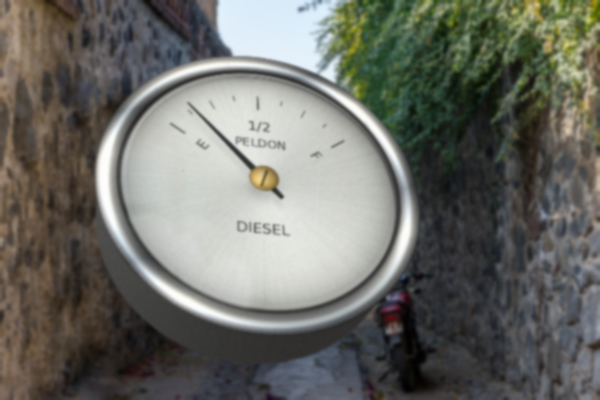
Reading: **0.125**
